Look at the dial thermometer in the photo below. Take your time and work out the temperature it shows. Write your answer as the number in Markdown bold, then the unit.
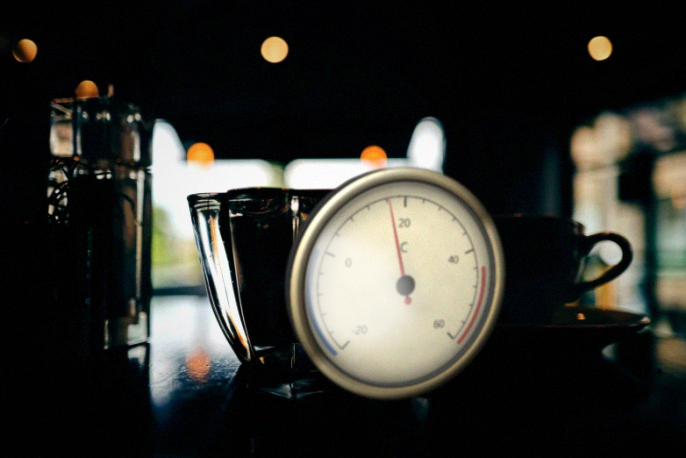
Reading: **16** °C
